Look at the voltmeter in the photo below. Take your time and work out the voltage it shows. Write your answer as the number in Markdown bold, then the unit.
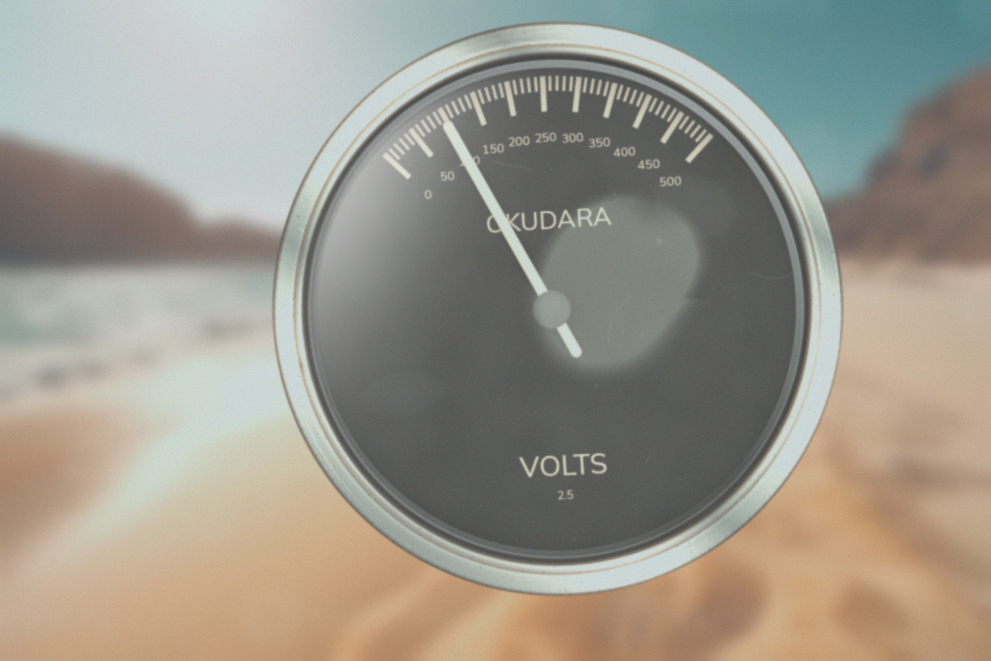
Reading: **100** V
